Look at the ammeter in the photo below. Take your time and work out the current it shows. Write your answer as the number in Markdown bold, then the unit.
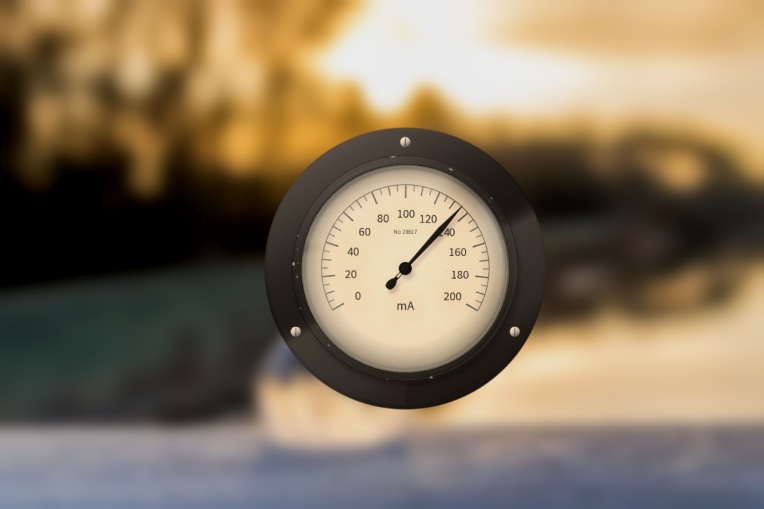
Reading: **135** mA
